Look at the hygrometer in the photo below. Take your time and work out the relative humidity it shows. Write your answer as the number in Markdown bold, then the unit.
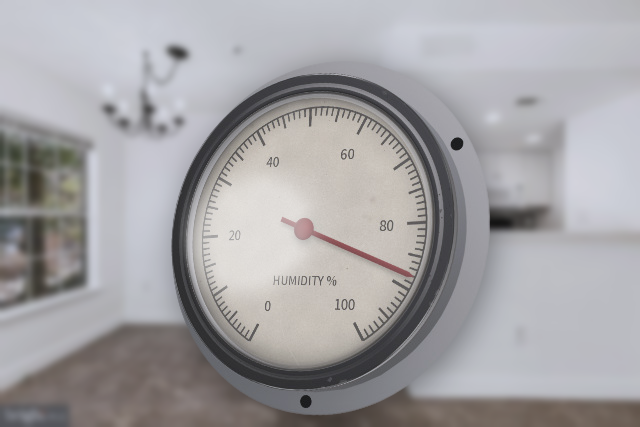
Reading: **88** %
